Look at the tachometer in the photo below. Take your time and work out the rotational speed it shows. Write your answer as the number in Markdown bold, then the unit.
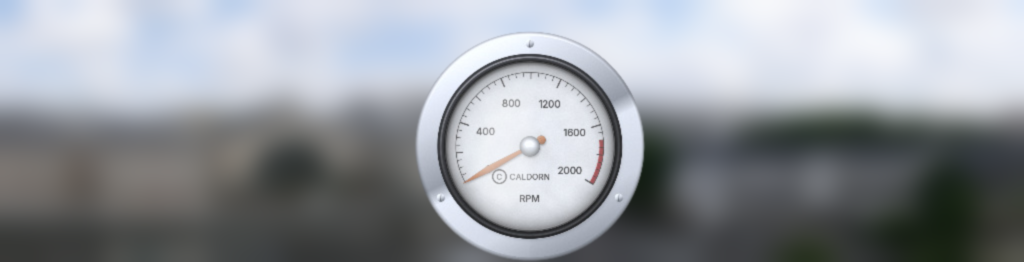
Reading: **0** rpm
